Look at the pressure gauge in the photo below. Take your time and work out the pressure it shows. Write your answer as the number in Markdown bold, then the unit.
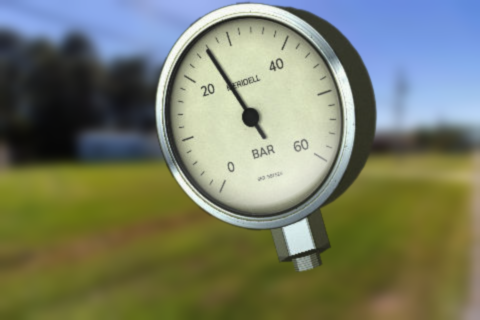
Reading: **26** bar
